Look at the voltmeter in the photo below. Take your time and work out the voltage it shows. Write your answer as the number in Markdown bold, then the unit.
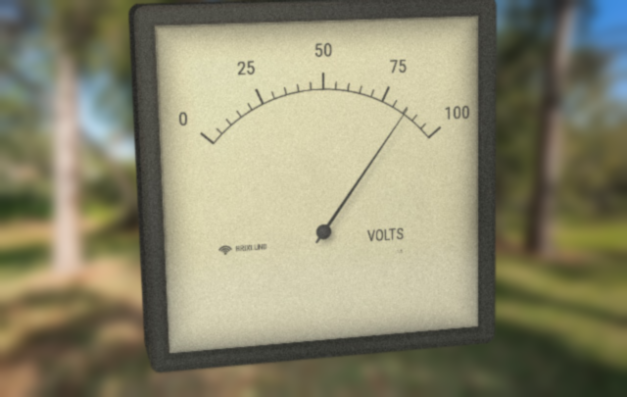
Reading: **85** V
